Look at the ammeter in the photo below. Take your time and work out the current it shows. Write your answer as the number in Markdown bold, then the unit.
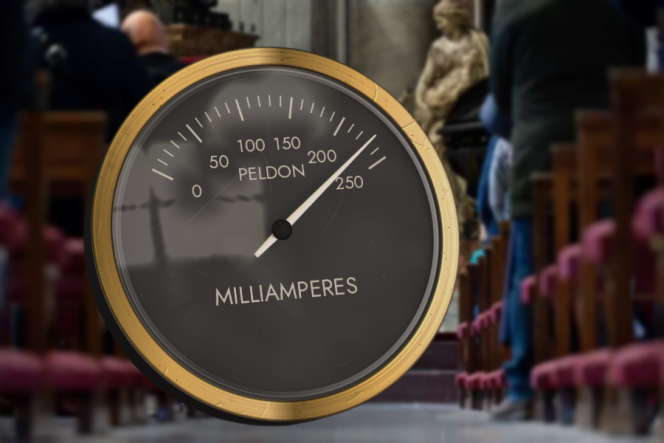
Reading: **230** mA
